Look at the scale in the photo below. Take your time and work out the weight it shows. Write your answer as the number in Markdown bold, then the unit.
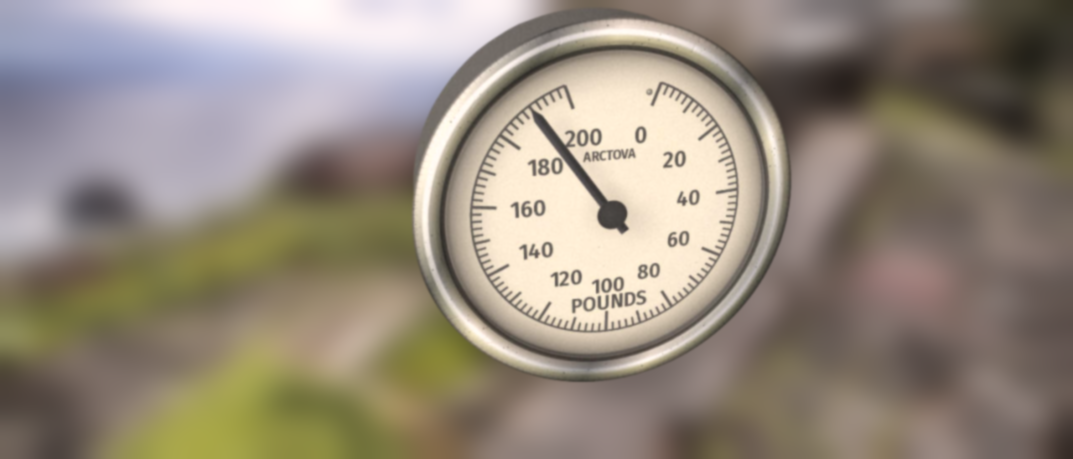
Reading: **190** lb
